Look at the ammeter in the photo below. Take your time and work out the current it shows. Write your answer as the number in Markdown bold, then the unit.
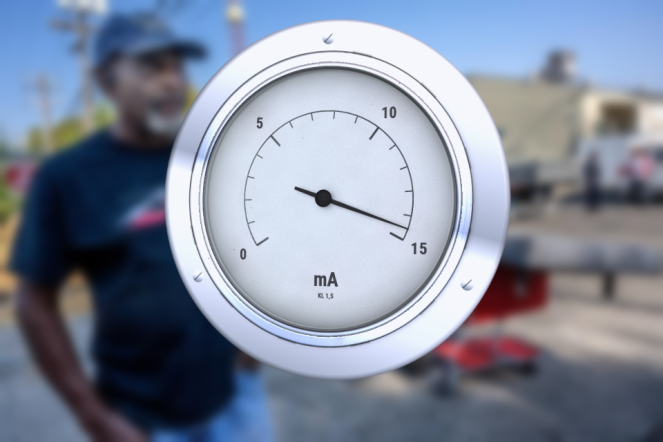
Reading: **14.5** mA
